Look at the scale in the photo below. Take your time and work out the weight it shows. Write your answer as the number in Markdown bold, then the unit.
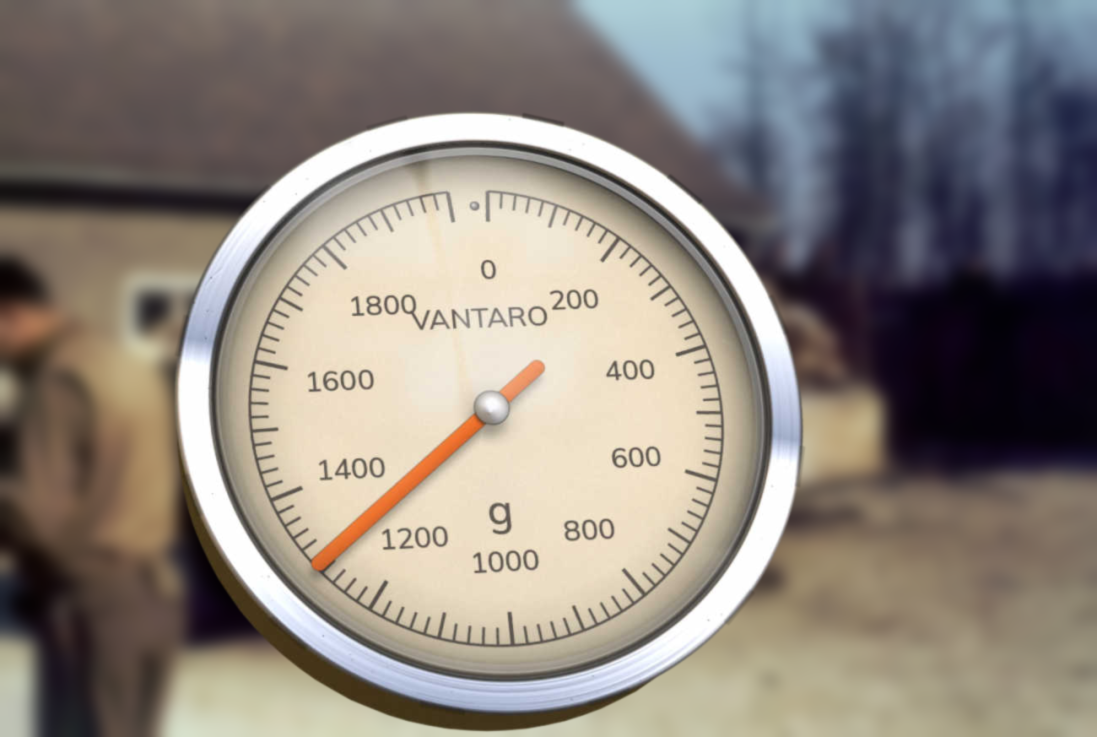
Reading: **1290** g
